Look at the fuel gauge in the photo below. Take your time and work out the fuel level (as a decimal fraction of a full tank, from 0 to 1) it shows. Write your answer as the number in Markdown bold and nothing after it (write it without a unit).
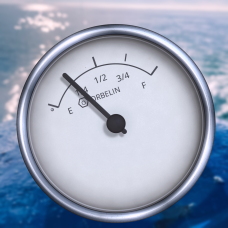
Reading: **0.25**
